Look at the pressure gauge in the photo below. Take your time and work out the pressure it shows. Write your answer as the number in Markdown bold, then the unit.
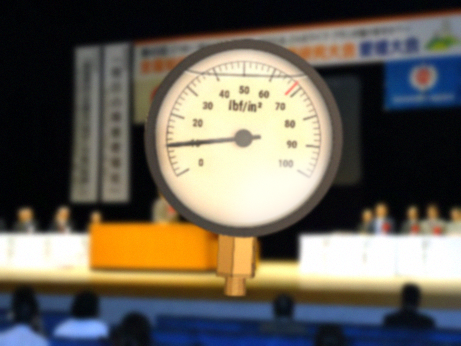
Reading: **10** psi
